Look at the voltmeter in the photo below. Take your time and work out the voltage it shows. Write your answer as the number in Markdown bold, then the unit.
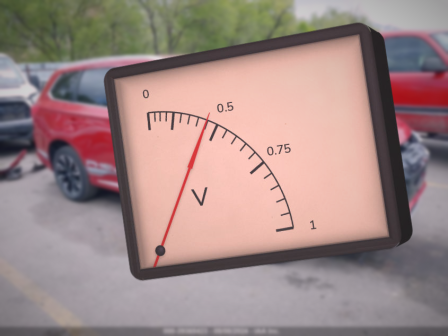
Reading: **0.45** V
